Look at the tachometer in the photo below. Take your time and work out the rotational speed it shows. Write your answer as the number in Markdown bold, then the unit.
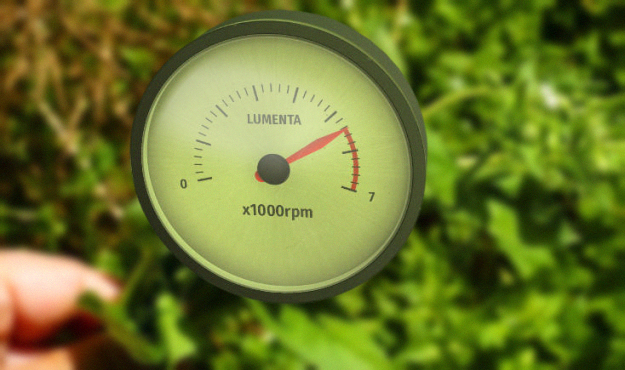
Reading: **5400** rpm
